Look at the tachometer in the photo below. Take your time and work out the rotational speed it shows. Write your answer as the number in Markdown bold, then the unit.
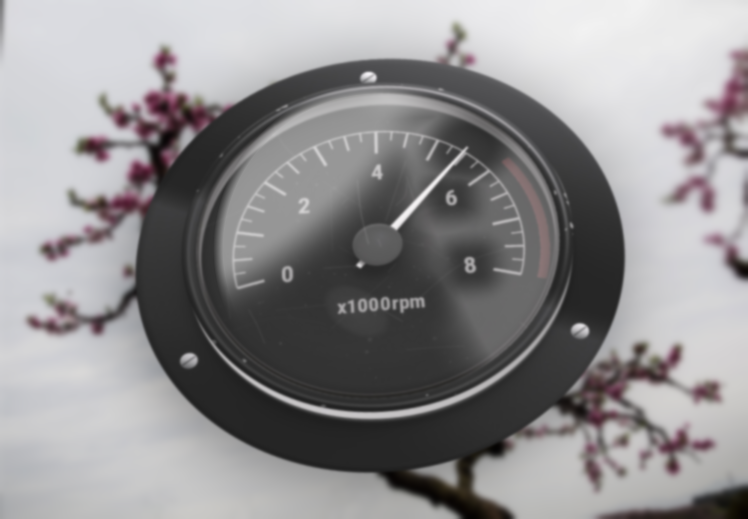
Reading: **5500** rpm
